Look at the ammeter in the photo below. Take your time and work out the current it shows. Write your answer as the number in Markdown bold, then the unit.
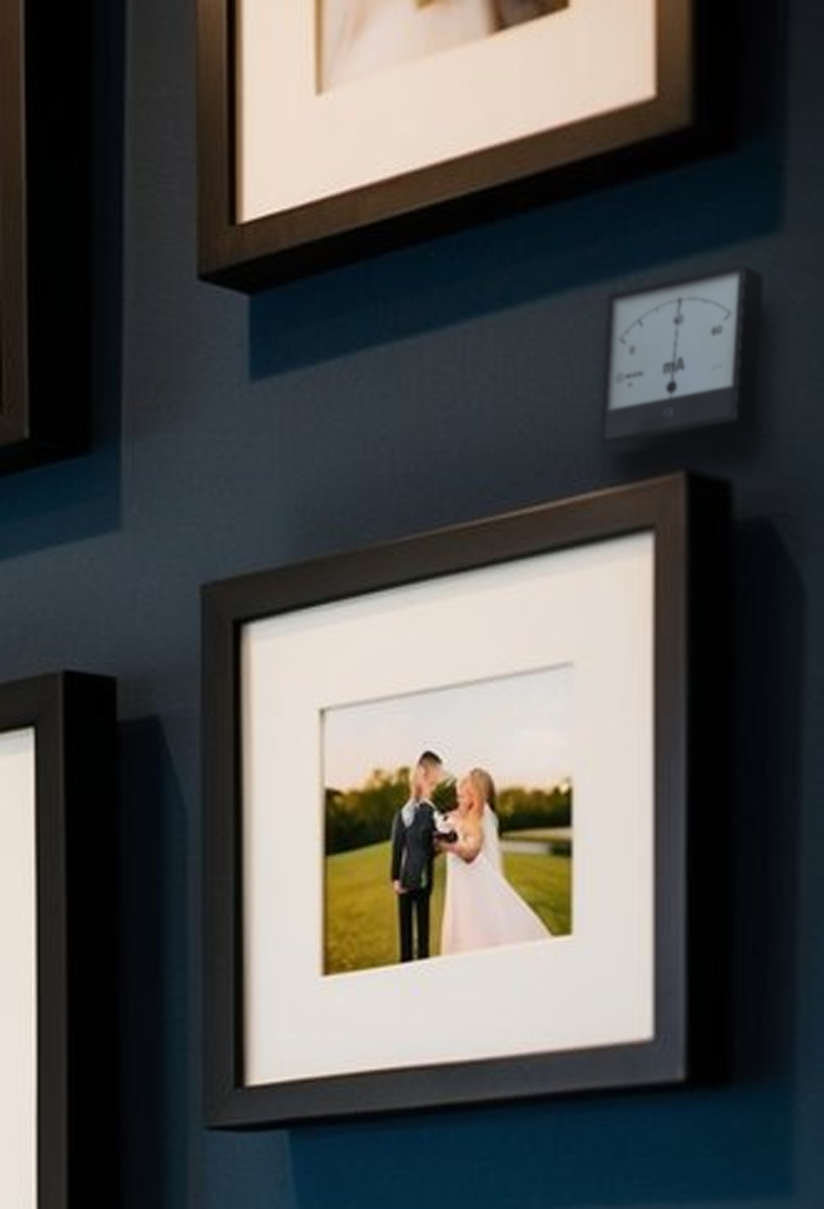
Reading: **40** mA
